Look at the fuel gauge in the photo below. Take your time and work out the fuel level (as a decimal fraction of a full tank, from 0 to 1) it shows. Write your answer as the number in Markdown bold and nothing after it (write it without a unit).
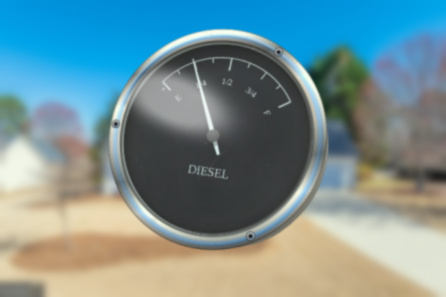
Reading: **0.25**
